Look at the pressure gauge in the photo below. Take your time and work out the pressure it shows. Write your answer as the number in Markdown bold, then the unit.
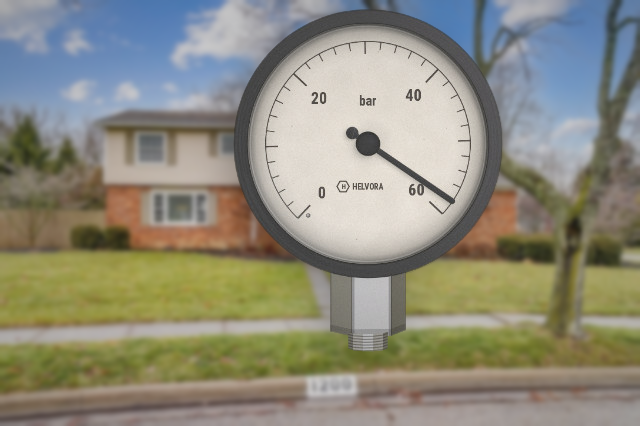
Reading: **58** bar
